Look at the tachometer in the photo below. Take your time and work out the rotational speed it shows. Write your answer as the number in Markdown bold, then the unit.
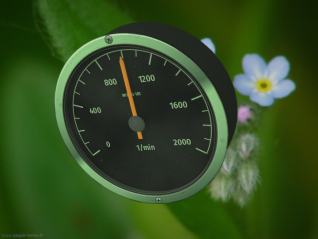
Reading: **1000** rpm
